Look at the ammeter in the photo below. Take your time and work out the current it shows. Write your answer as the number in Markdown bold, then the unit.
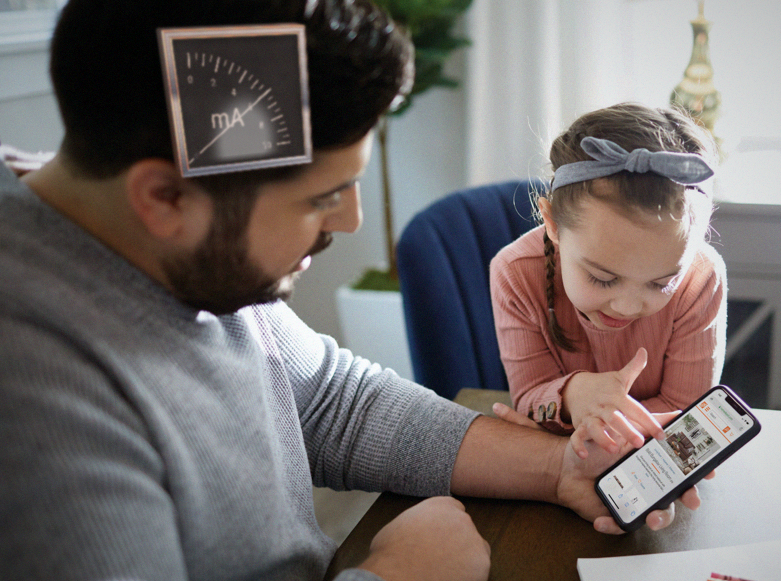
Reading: **6** mA
